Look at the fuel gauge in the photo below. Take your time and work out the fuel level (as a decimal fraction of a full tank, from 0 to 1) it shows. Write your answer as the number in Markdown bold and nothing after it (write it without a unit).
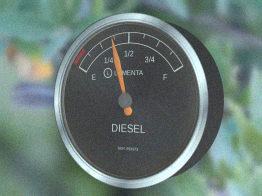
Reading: **0.375**
